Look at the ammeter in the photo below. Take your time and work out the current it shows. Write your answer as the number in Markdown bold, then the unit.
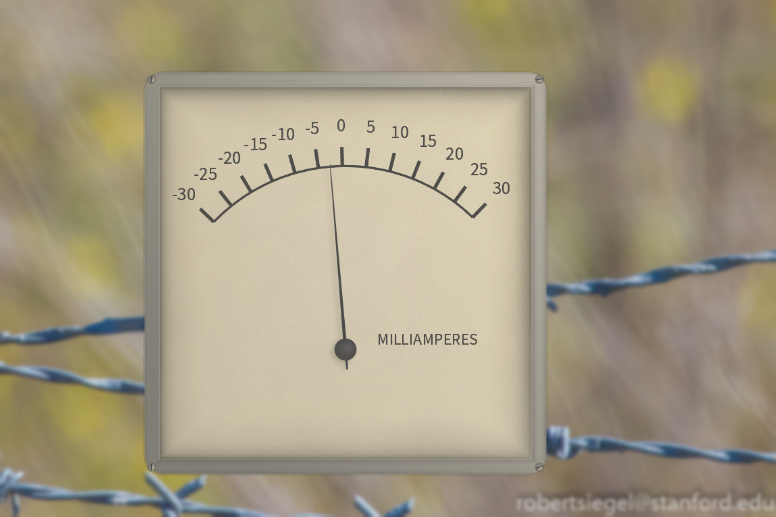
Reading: **-2.5** mA
